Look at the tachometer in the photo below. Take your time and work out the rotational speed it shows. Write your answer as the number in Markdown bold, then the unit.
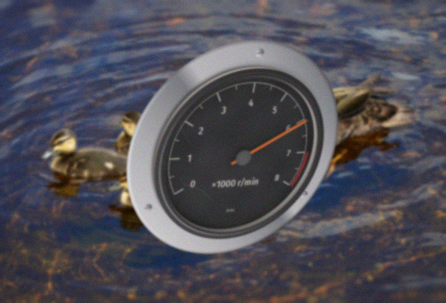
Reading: **6000** rpm
